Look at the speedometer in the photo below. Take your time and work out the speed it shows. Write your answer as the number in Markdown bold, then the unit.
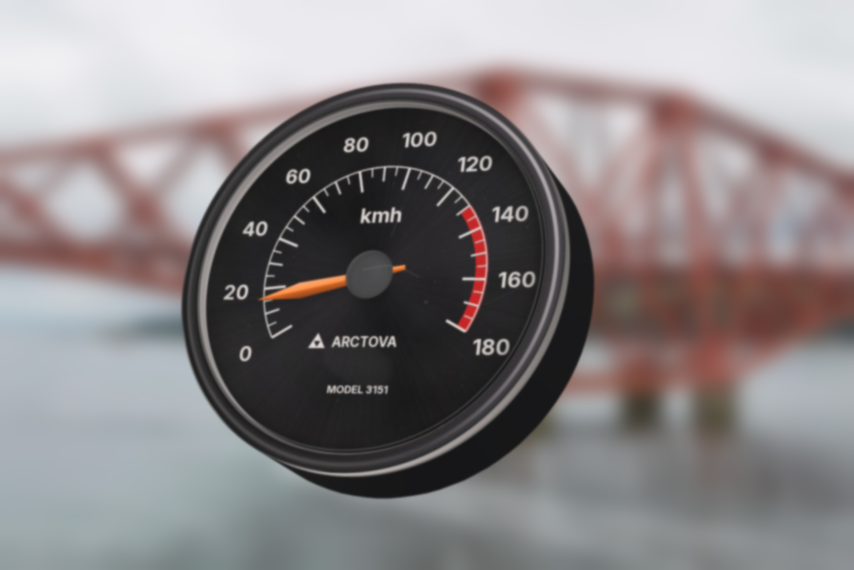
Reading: **15** km/h
